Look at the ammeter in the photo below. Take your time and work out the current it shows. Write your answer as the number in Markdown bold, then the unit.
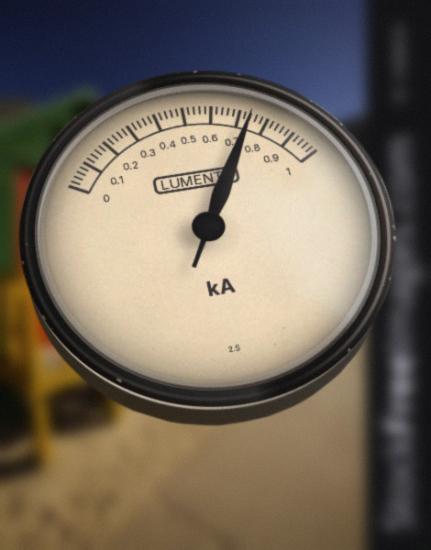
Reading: **0.74** kA
